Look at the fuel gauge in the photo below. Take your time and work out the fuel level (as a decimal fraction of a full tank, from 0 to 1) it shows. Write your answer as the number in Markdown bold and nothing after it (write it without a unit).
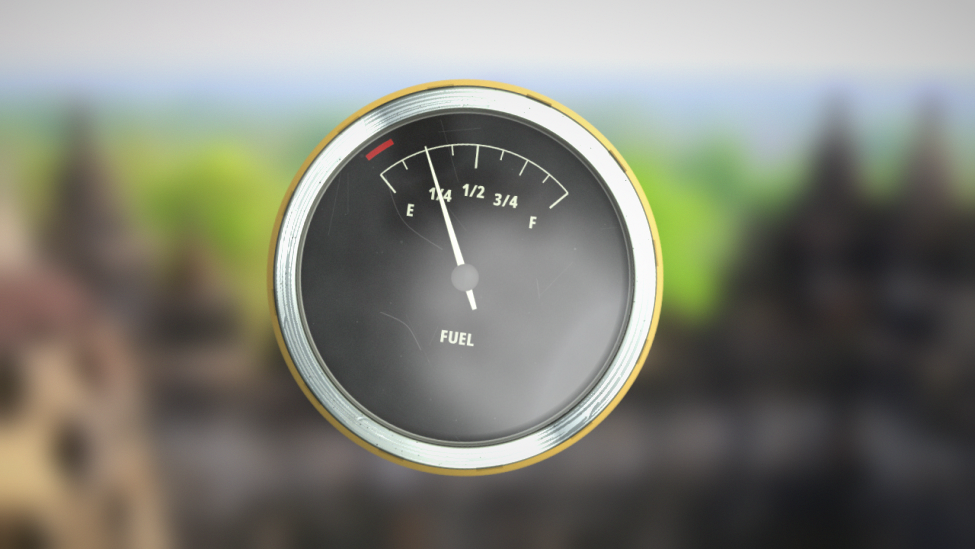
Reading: **0.25**
